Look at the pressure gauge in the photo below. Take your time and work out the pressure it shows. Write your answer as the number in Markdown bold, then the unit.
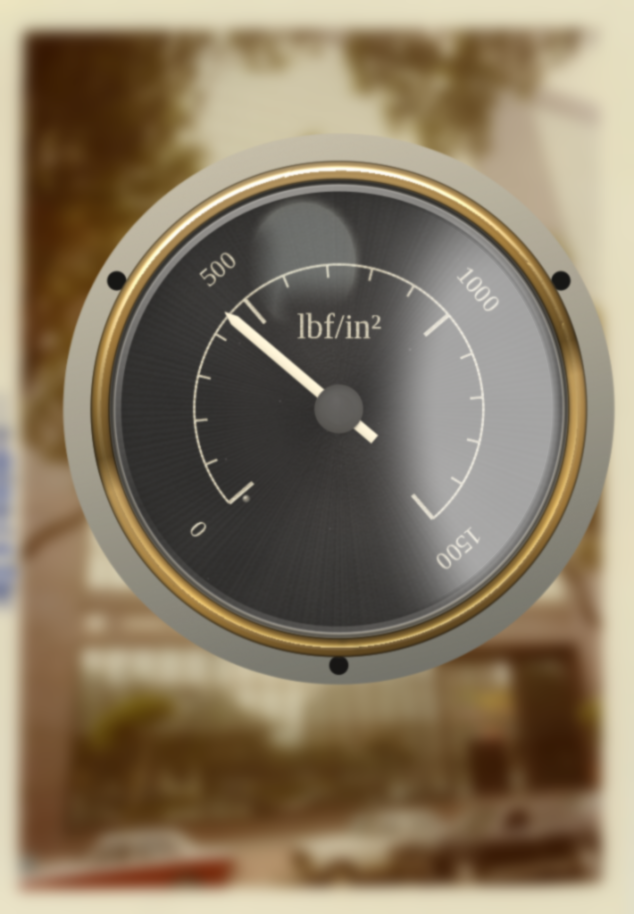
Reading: **450** psi
